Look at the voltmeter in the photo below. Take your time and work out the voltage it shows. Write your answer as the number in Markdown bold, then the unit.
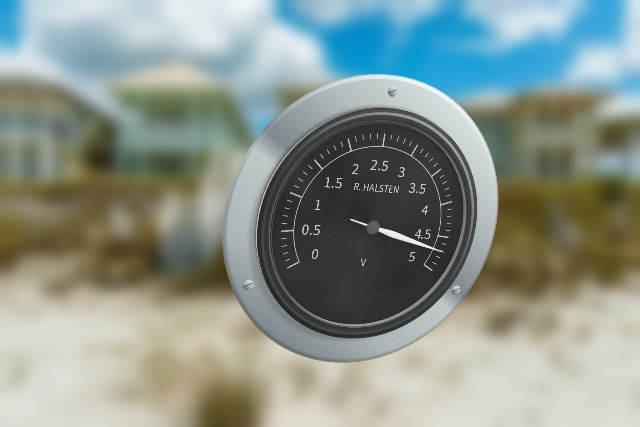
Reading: **4.7** V
